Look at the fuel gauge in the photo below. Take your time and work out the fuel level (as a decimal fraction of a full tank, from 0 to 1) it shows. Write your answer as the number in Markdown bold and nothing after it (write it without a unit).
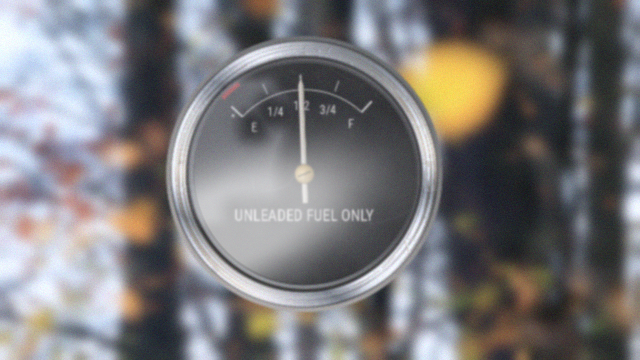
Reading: **0.5**
